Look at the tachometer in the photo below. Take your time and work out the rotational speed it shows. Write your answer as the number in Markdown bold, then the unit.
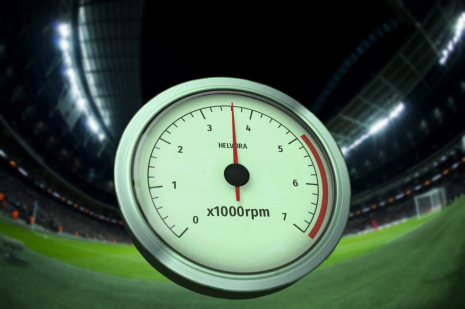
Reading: **3600** rpm
